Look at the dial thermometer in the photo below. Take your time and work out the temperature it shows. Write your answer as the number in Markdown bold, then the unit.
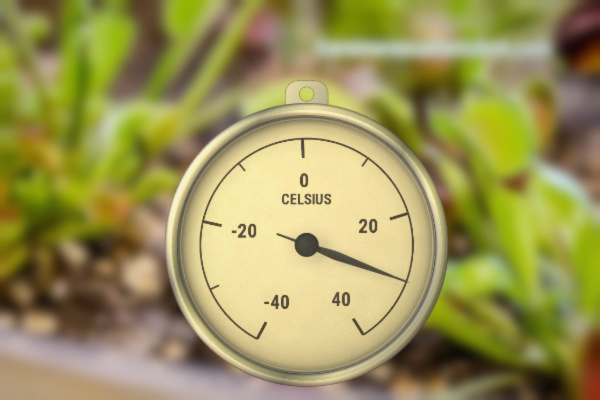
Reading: **30** °C
